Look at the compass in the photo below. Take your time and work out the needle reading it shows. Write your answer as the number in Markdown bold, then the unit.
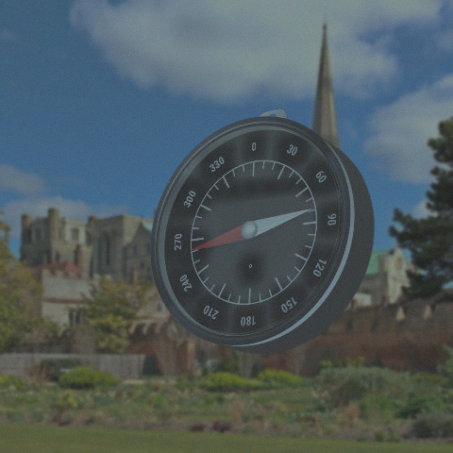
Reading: **260** °
